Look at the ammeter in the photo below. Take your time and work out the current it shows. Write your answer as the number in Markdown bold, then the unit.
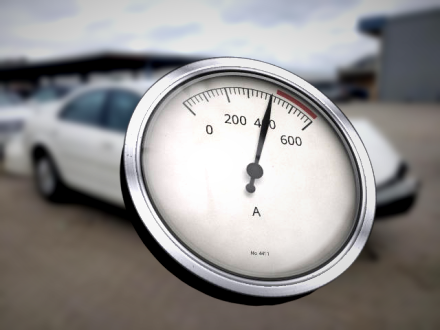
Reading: **400** A
